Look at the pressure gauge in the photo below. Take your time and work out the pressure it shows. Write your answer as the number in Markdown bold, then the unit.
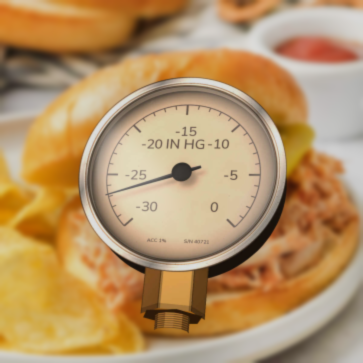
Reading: **-27** inHg
